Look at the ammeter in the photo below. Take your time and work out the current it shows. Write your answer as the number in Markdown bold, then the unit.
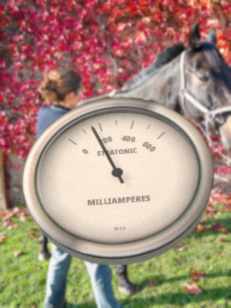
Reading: **150** mA
